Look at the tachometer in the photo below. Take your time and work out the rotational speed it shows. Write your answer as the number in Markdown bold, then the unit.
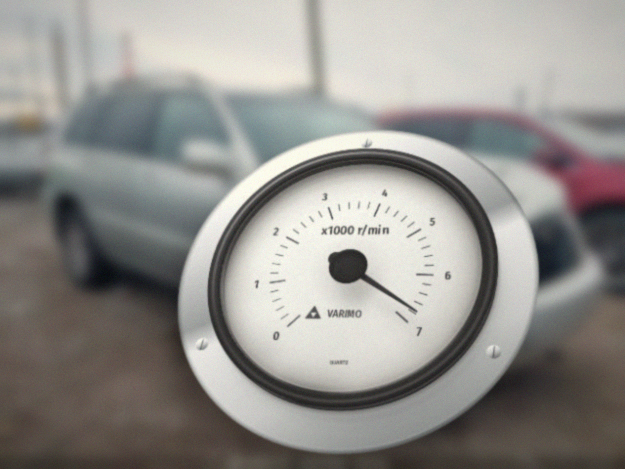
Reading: **6800** rpm
